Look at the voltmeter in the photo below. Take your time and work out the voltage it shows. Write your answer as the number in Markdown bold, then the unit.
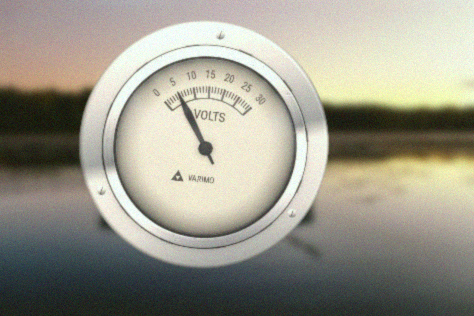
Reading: **5** V
